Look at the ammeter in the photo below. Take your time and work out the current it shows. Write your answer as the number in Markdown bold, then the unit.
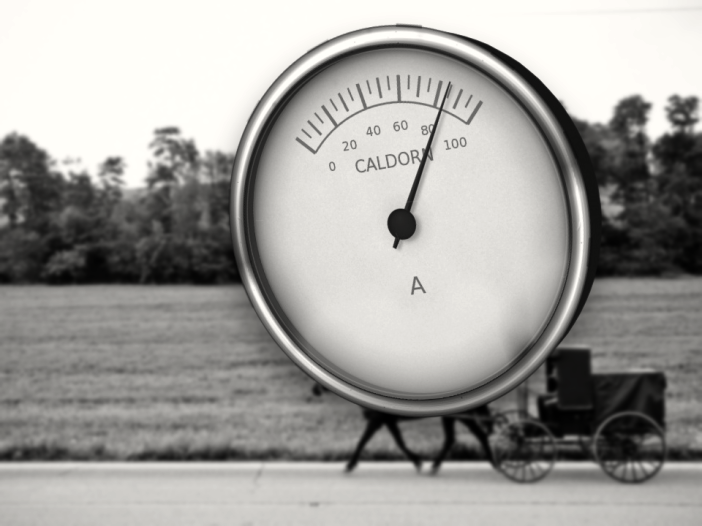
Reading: **85** A
